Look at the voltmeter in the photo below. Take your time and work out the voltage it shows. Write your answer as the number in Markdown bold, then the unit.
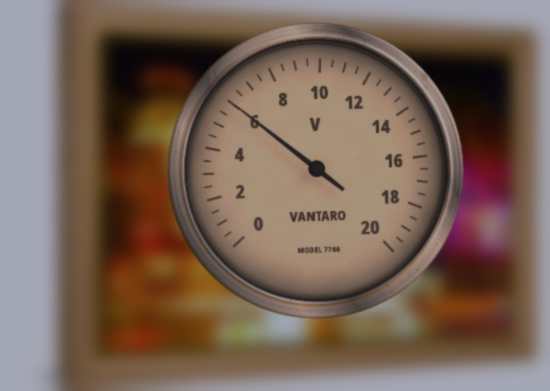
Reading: **6** V
